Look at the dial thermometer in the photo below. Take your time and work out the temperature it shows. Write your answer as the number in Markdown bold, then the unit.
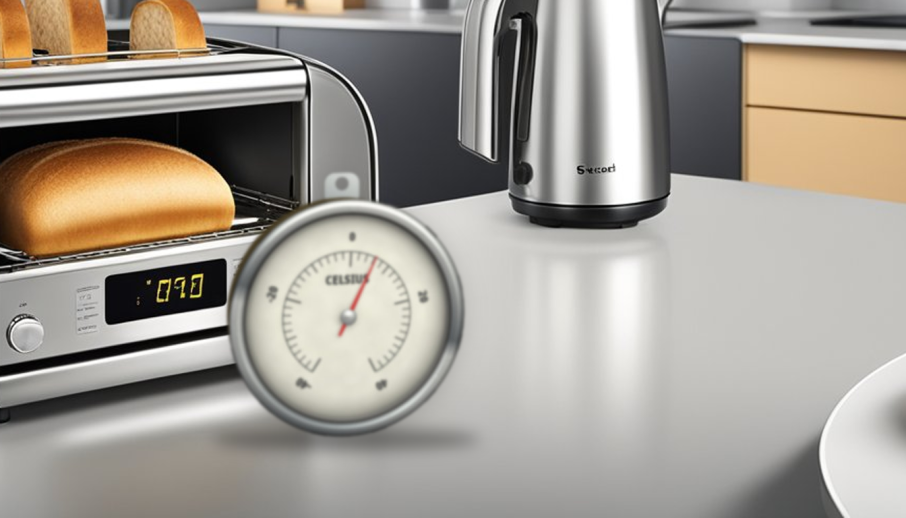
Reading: **6** °C
